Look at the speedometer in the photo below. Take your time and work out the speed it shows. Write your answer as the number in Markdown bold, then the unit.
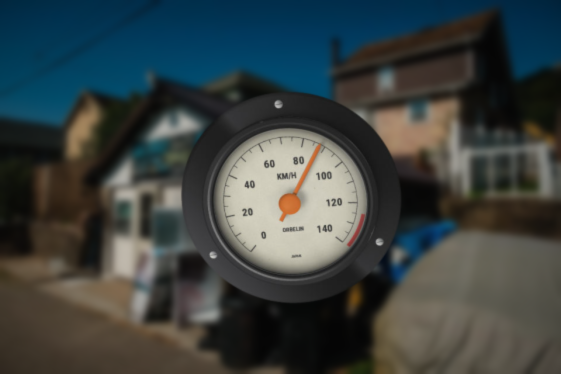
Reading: **87.5** km/h
